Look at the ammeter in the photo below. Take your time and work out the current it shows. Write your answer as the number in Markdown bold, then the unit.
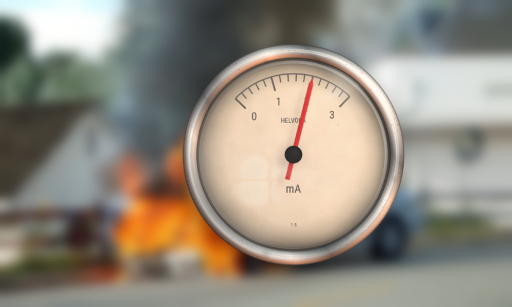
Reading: **2** mA
